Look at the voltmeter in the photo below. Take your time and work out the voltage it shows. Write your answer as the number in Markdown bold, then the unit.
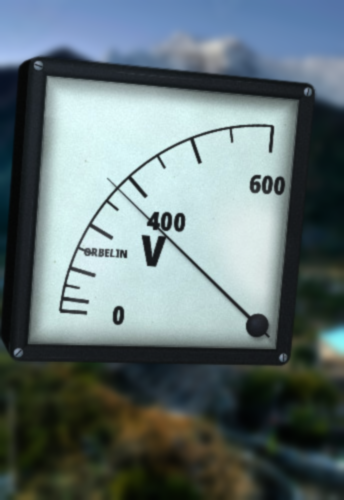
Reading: **375** V
